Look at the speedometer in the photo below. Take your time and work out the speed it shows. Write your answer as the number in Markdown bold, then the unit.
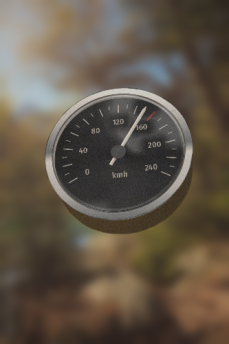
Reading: **150** km/h
